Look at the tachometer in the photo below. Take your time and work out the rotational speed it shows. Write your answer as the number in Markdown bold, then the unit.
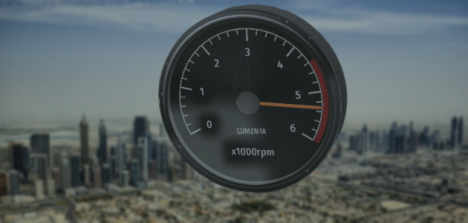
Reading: **5300** rpm
